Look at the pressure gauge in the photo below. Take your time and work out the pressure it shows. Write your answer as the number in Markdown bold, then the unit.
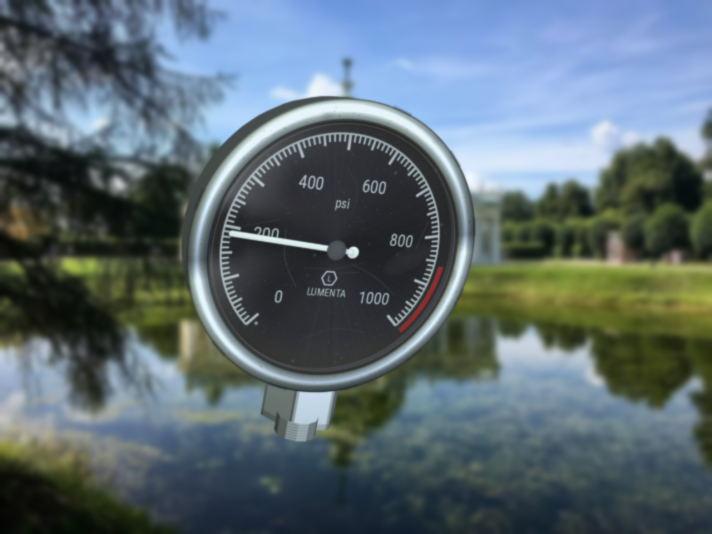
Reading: **190** psi
